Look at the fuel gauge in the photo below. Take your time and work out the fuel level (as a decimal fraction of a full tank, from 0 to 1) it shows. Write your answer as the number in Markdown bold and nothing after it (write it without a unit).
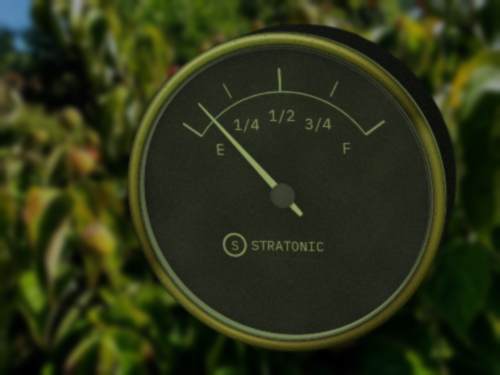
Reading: **0.125**
